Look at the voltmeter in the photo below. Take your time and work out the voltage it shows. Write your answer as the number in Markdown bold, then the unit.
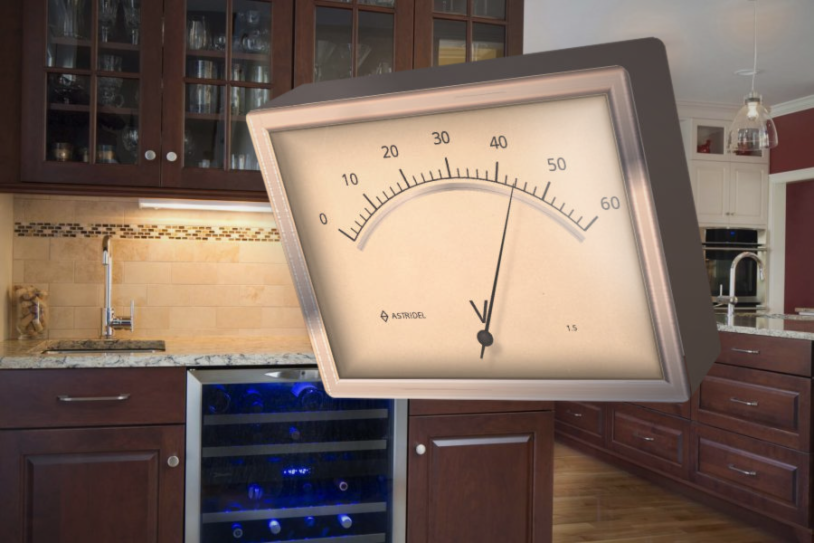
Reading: **44** V
